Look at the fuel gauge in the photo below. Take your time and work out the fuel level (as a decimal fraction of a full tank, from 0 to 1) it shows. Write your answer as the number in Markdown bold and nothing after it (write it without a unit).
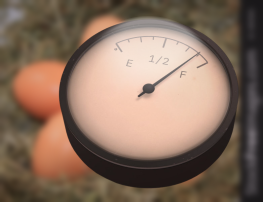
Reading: **0.875**
